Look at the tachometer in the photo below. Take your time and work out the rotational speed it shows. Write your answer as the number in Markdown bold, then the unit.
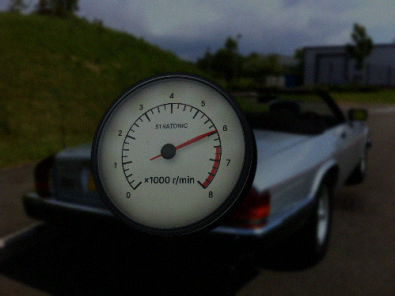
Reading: **6000** rpm
